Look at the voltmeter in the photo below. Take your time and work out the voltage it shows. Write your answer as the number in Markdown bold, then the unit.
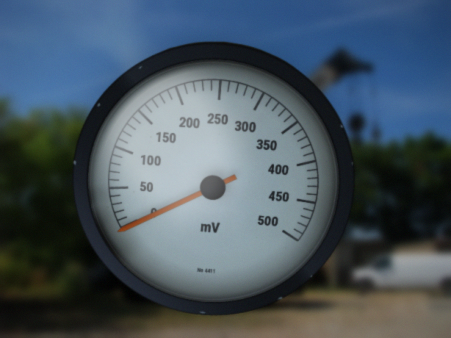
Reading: **0** mV
